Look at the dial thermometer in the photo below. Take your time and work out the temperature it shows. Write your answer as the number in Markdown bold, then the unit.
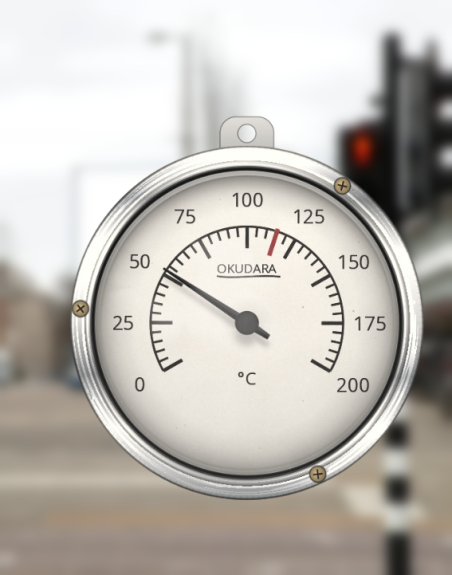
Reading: **52.5** °C
